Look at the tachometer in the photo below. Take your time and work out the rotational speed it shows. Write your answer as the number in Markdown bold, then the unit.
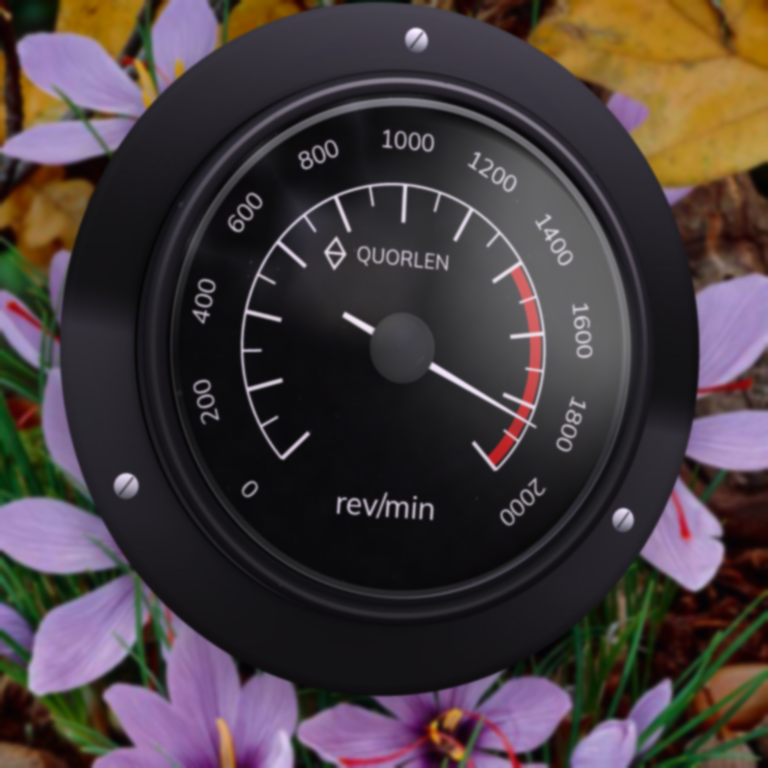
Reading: **1850** rpm
